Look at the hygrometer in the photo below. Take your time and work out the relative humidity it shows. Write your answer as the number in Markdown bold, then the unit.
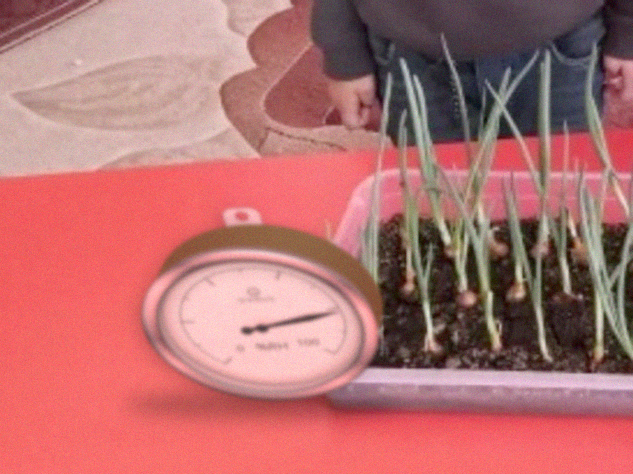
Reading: **80** %
